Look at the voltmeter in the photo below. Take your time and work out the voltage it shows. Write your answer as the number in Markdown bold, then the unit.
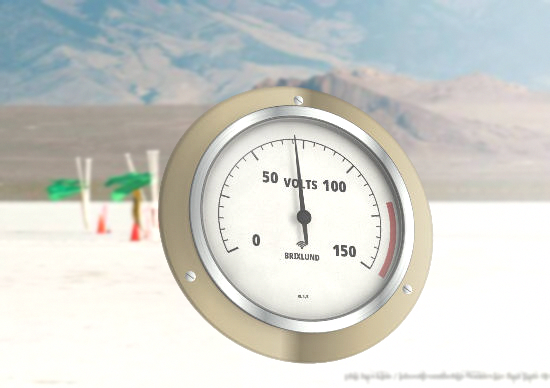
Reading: **70** V
